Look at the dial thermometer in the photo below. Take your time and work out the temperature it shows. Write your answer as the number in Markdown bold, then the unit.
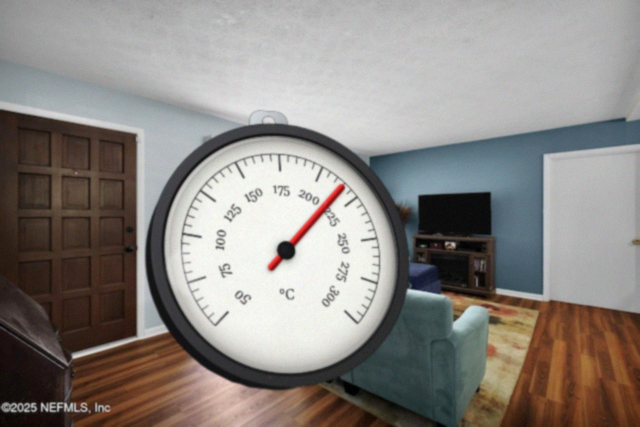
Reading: **215** °C
